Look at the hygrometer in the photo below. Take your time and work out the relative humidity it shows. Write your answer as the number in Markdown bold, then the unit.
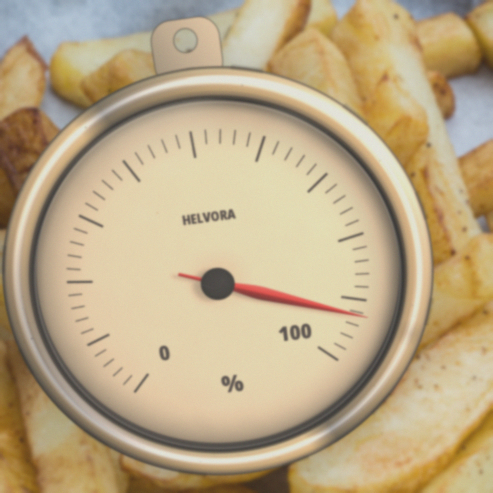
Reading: **92** %
